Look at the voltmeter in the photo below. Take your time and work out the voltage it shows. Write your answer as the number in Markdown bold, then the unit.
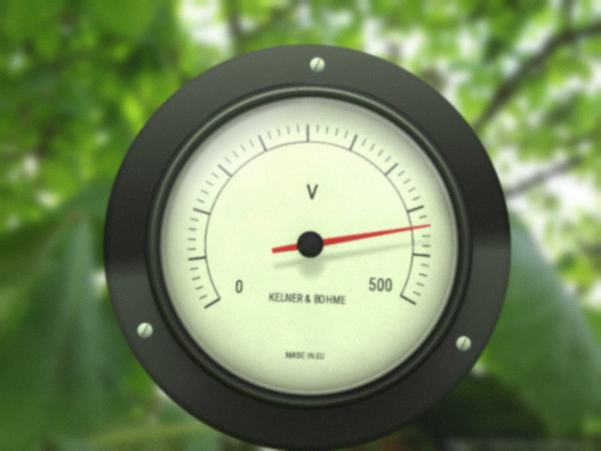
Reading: **420** V
